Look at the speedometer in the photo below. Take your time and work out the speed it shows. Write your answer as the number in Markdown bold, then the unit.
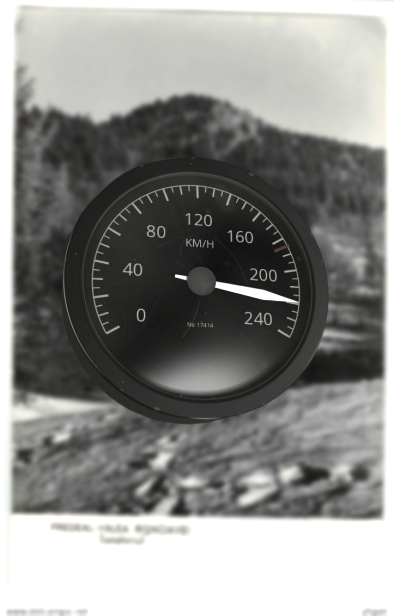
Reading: **220** km/h
